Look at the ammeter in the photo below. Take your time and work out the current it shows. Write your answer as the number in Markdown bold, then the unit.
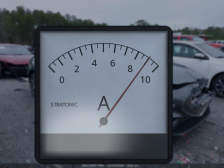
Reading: **9** A
